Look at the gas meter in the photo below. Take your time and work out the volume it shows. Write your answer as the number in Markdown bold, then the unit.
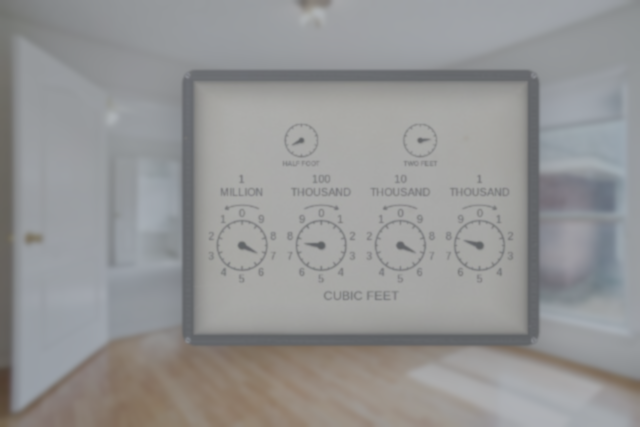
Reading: **676800** ft³
